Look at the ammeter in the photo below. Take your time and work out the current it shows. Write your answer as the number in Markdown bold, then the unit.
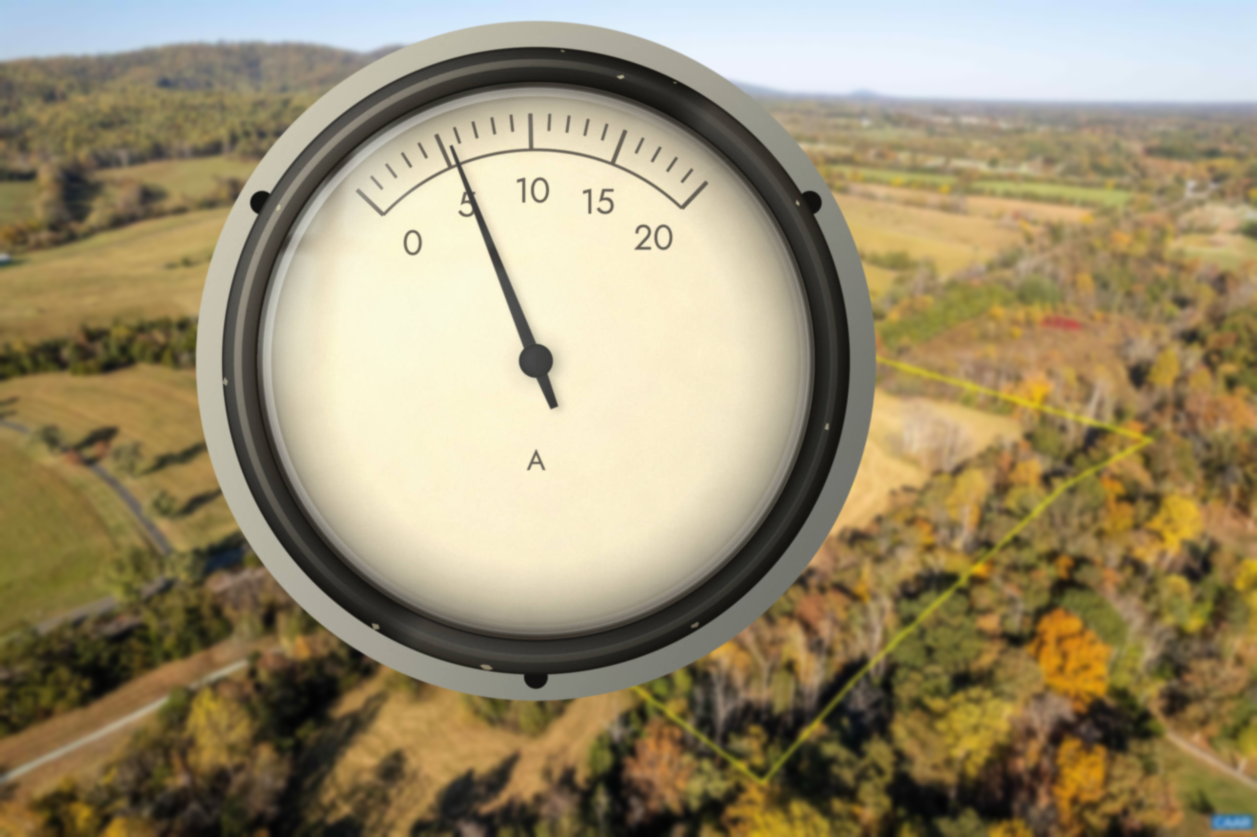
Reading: **5.5** A
